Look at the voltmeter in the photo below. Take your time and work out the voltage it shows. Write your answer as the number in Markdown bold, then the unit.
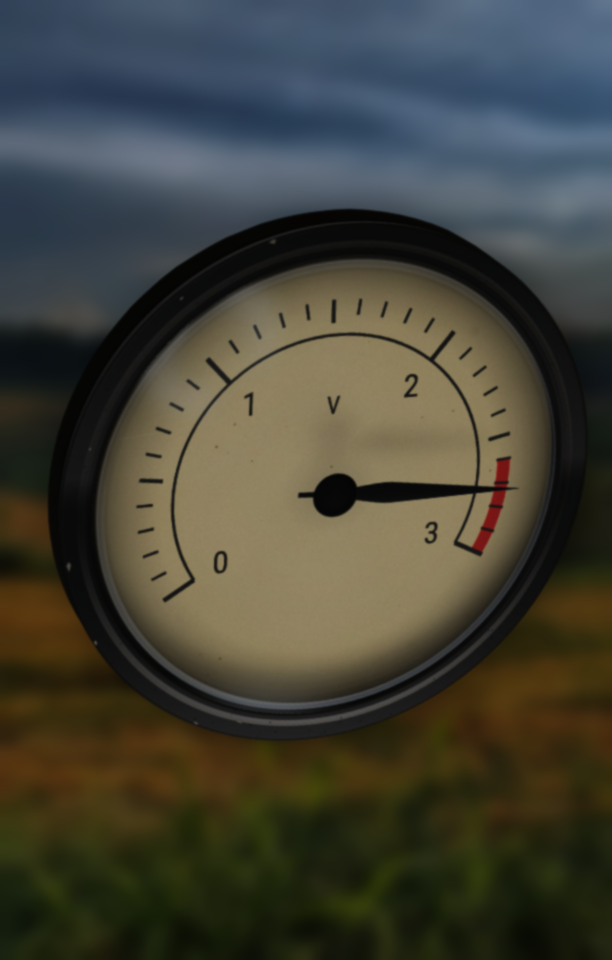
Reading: **2.7** V
